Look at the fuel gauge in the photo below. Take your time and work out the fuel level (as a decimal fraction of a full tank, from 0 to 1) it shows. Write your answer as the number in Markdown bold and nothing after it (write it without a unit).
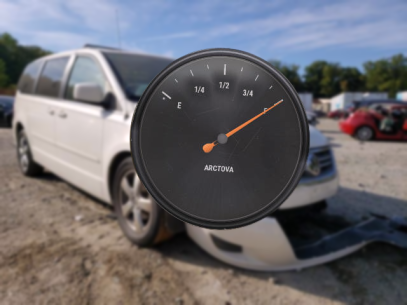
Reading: **1**
